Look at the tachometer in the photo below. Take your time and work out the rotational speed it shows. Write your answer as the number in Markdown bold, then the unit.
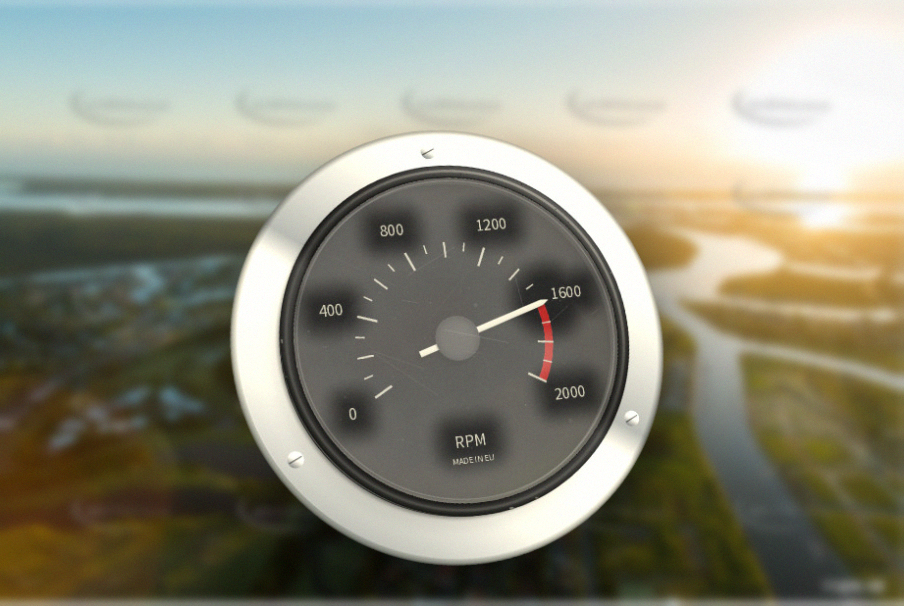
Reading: **1600** rpm
